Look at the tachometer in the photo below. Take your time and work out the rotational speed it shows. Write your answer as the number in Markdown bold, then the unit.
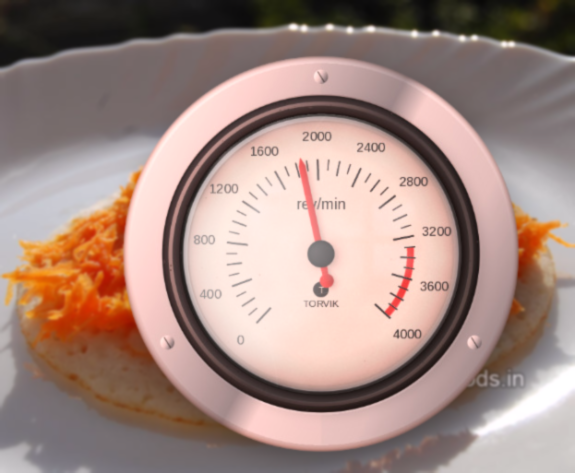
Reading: **1850** rpm
